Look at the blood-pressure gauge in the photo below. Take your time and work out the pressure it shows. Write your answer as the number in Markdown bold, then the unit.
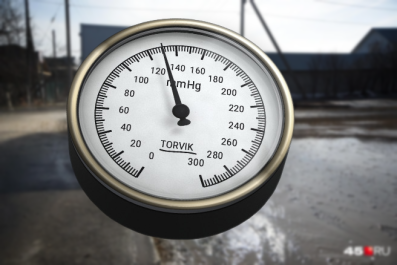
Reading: **130** mmHg
